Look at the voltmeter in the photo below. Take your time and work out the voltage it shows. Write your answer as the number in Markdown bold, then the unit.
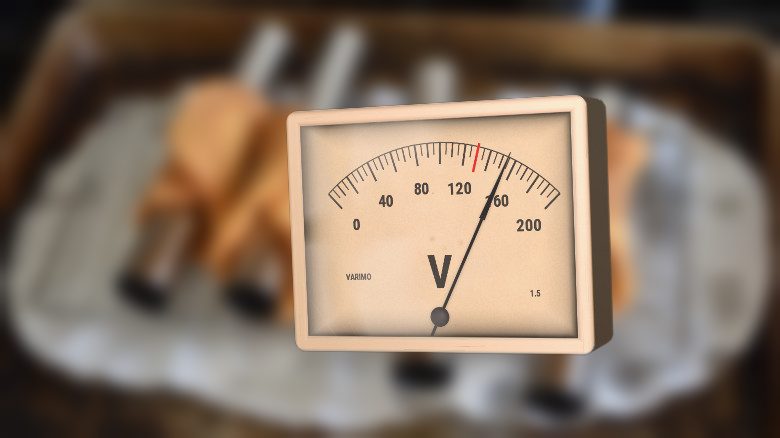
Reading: **155** V
